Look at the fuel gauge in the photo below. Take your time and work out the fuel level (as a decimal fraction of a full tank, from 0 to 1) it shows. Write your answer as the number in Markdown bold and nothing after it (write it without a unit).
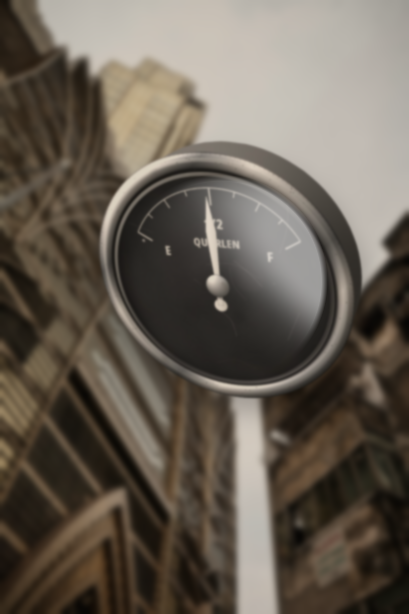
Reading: **0.5**
